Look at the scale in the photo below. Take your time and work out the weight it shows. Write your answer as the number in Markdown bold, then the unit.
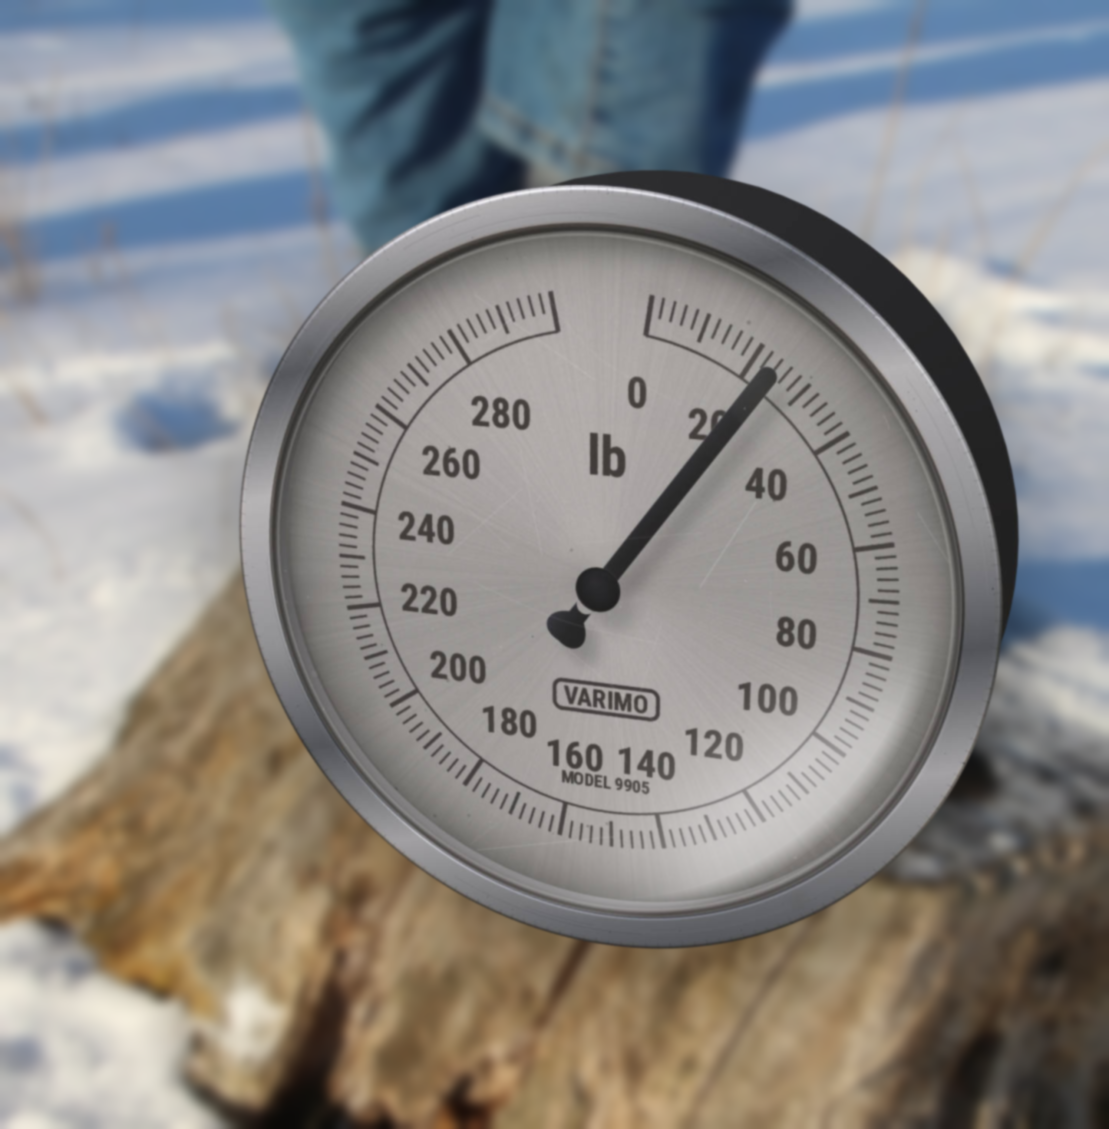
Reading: **24** lb
